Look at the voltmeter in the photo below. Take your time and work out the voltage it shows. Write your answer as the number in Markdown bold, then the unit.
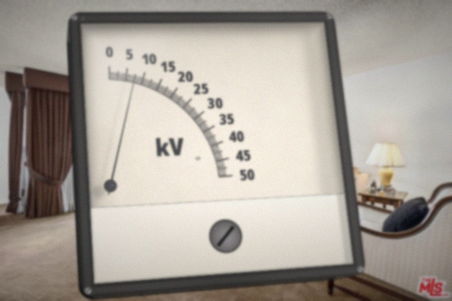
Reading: **7.5** kV
